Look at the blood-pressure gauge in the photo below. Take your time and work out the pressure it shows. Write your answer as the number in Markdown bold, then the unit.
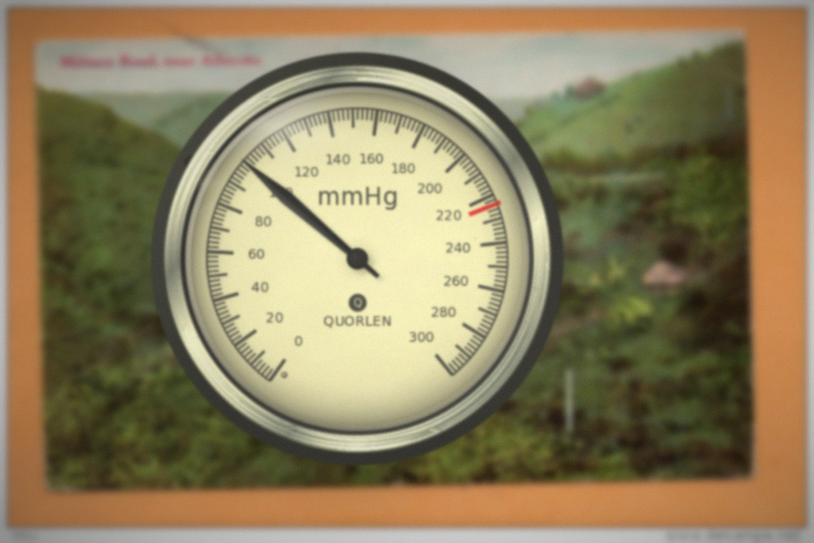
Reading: **100** mmHg
